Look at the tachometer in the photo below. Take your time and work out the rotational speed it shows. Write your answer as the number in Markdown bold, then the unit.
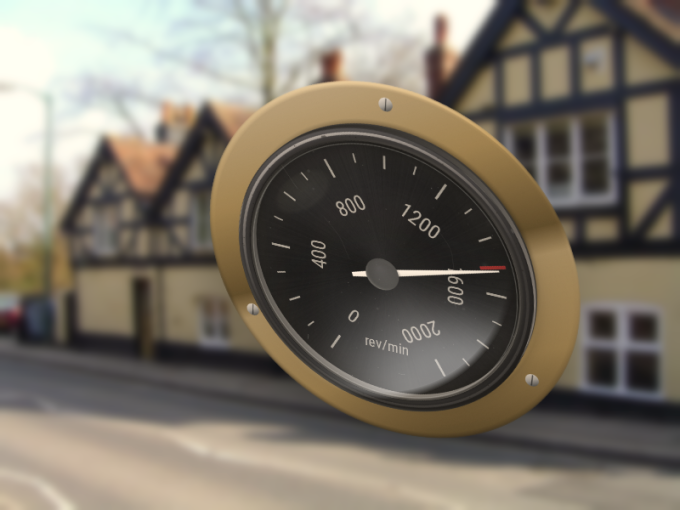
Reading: **1500** rpm
